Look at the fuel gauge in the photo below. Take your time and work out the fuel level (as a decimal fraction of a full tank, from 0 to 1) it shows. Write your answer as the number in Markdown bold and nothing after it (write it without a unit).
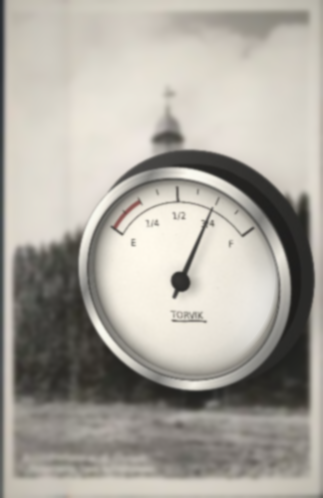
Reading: **0.75**
